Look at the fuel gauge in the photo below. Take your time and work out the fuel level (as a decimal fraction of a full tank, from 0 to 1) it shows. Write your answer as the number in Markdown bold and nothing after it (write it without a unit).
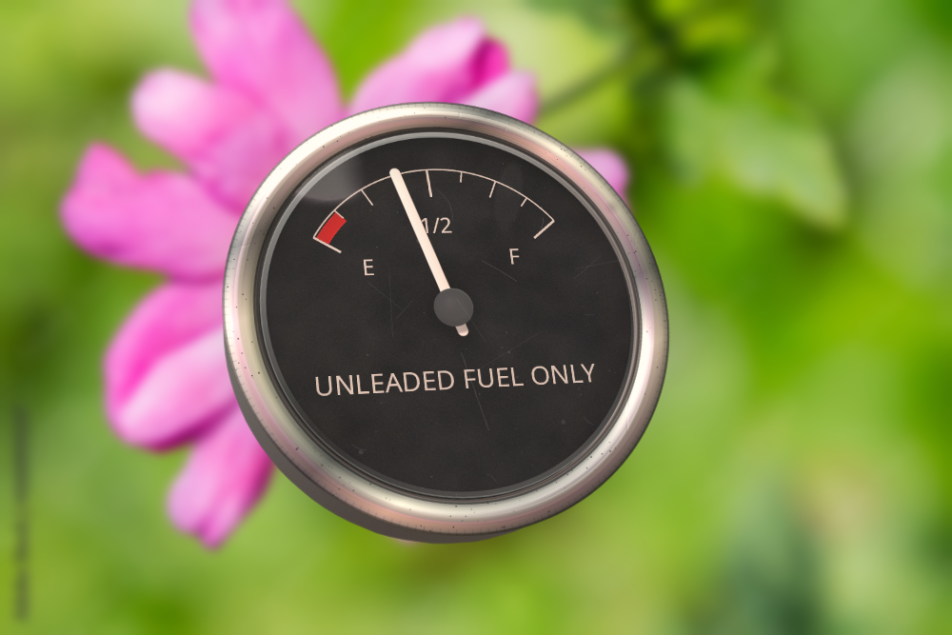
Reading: **0.375**
